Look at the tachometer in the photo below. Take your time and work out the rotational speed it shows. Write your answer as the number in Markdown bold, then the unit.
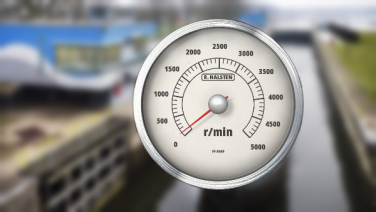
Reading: **100** rpm
